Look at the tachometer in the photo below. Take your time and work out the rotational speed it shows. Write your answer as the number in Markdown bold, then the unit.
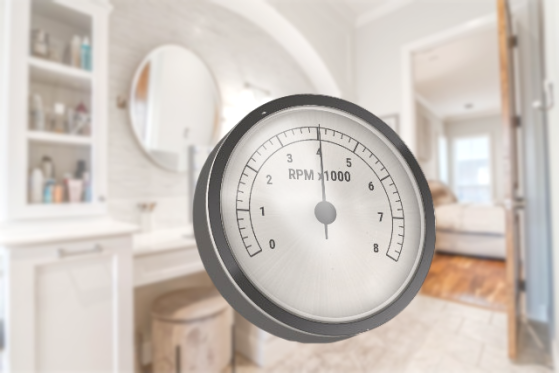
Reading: **4000** rpm
